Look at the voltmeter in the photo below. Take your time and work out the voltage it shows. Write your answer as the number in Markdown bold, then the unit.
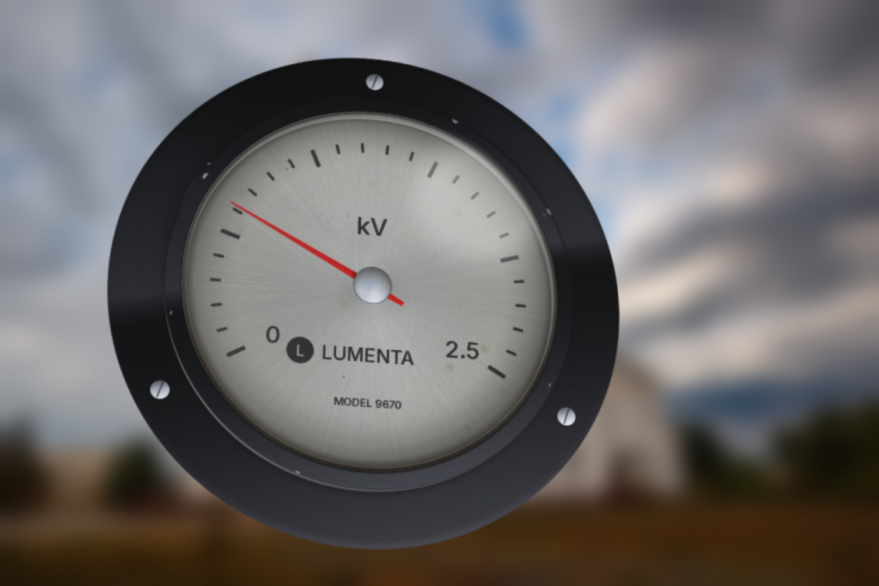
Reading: **0.6** kV
